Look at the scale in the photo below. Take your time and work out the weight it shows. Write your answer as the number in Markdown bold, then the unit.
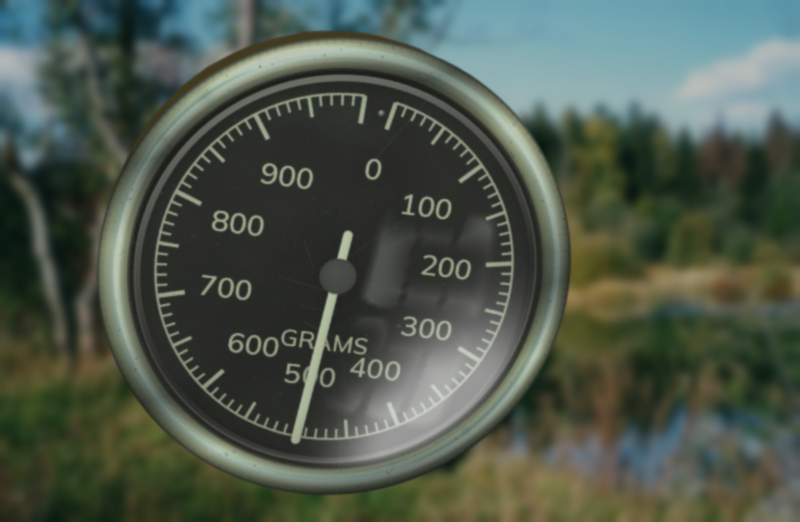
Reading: **500** g
